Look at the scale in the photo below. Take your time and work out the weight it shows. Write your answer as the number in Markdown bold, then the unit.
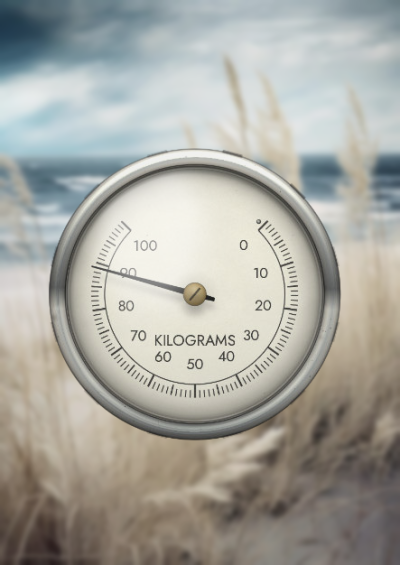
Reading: **89** kg
